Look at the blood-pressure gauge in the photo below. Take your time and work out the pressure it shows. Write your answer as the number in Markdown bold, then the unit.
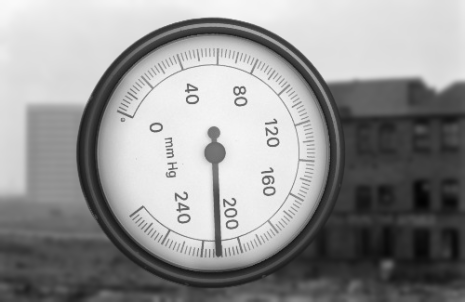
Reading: **212** mmHg
